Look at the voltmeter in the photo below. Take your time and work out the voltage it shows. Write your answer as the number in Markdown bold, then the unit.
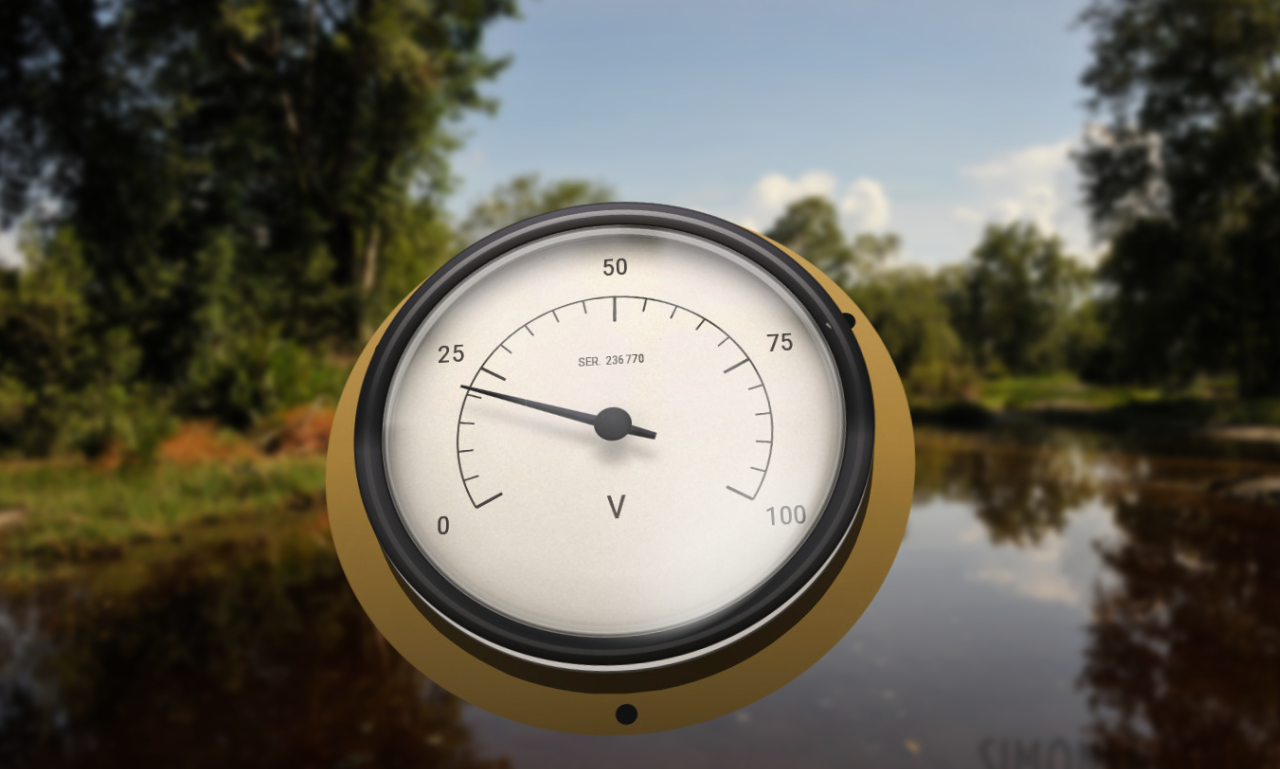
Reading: **20** V
